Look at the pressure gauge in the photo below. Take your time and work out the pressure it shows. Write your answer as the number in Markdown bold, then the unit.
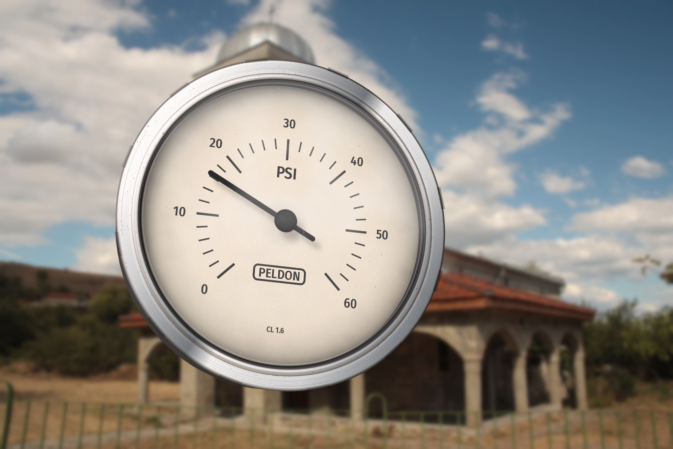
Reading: **16** psi
